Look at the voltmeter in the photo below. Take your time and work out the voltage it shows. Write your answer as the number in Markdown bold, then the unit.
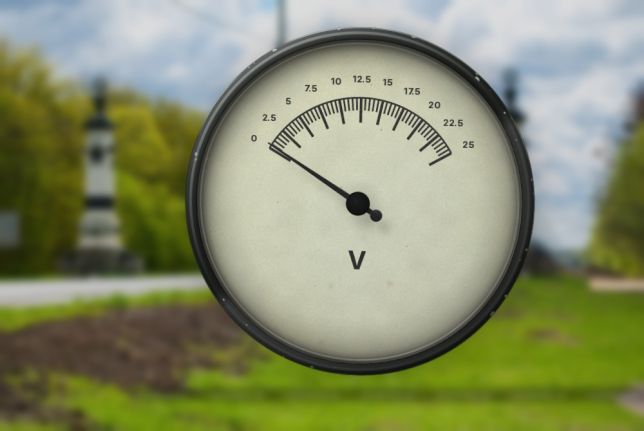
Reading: **0.5** V
